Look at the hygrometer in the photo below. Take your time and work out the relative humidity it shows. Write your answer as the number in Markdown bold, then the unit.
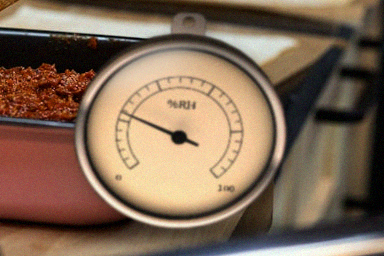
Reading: **24** %
